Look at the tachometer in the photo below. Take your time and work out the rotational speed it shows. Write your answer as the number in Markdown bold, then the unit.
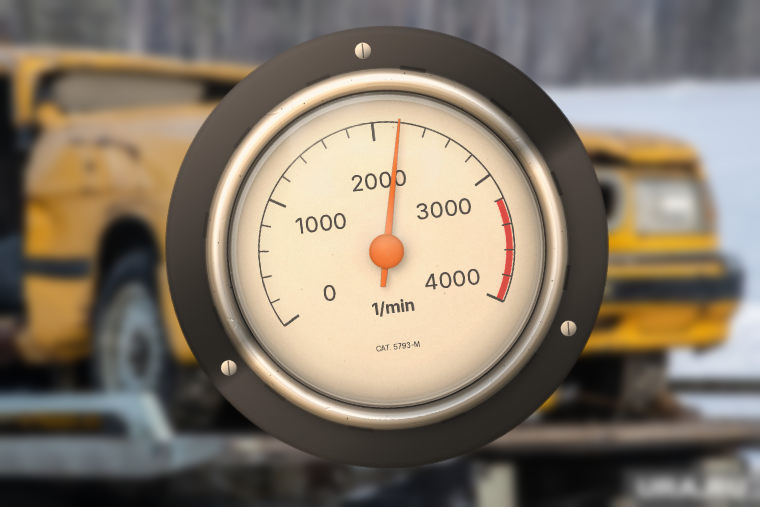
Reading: **2200** rpm
